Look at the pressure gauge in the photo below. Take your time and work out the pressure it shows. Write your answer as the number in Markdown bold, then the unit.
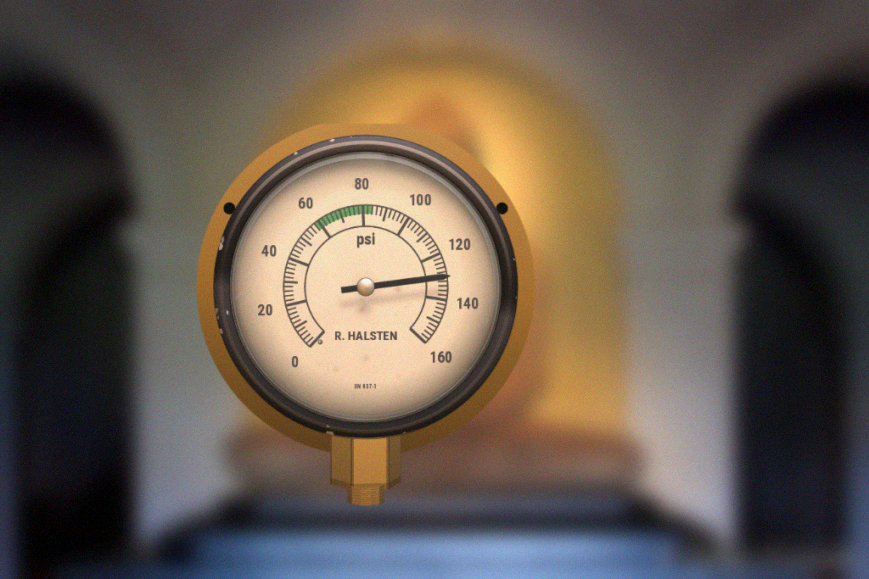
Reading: **130** psi
